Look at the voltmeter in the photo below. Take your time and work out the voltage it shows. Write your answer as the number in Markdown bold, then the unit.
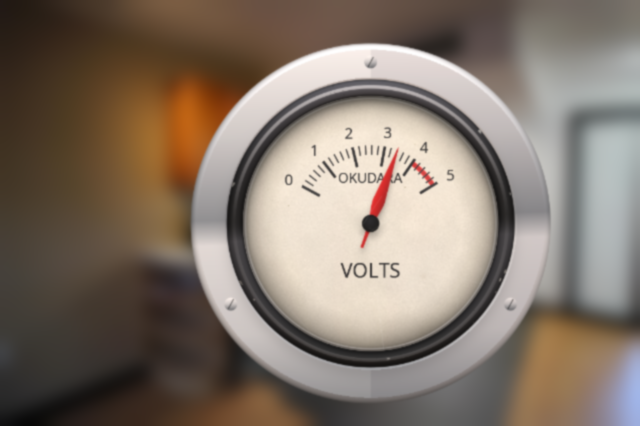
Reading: **3.4** V
